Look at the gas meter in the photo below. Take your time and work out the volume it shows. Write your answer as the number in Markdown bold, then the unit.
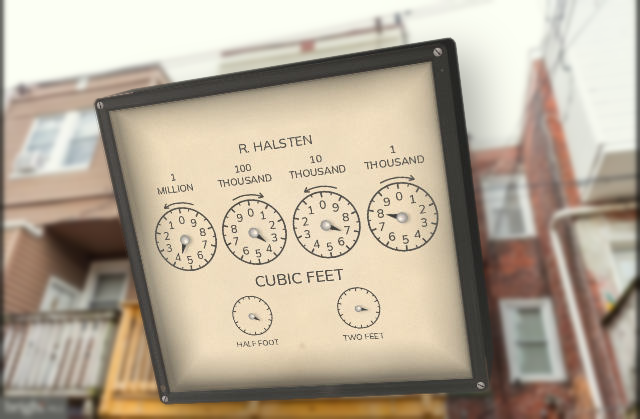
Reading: **436800** ft³
